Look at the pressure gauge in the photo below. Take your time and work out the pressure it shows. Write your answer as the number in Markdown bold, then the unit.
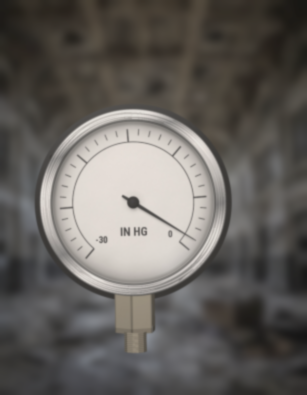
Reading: **-1** inHg
